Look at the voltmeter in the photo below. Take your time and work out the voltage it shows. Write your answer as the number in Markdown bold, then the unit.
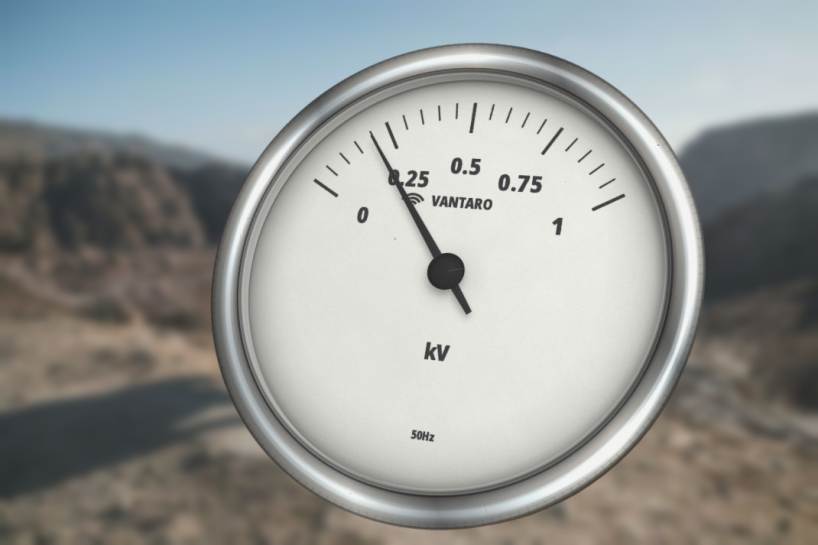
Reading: **0.2** kV
